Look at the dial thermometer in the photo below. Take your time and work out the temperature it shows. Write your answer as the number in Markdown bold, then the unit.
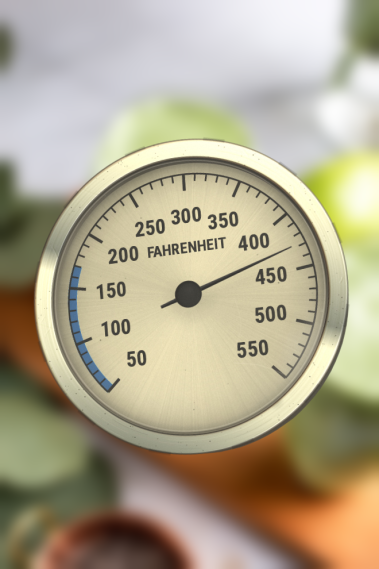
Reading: **430** °F
